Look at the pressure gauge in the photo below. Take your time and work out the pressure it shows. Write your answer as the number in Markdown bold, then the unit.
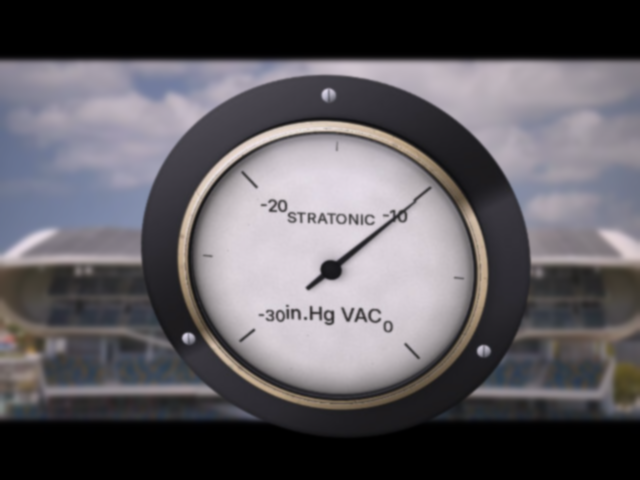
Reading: **-10** inHg
